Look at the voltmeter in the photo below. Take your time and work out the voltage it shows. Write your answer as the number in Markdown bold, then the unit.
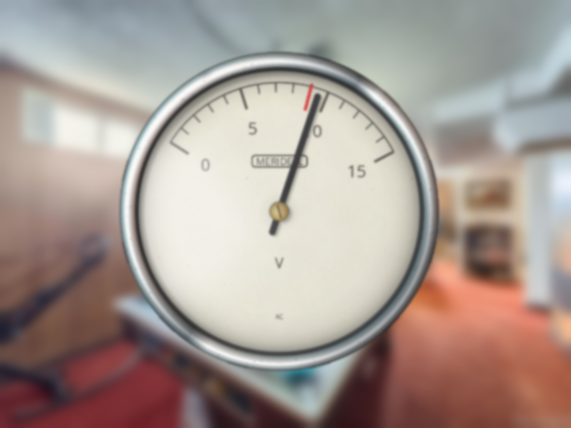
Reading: **9.5** V
